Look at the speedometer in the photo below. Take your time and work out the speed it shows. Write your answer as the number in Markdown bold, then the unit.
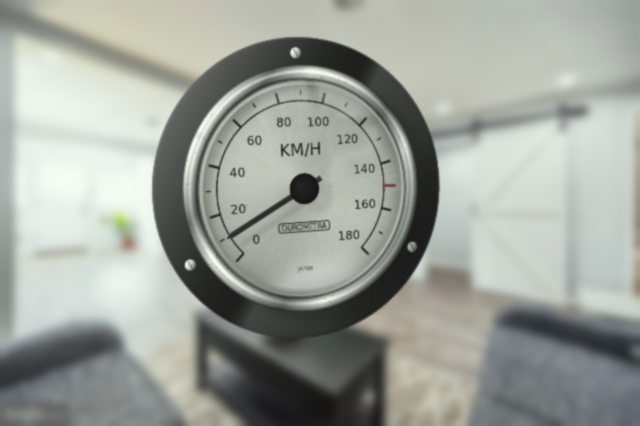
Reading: **10** km/h
